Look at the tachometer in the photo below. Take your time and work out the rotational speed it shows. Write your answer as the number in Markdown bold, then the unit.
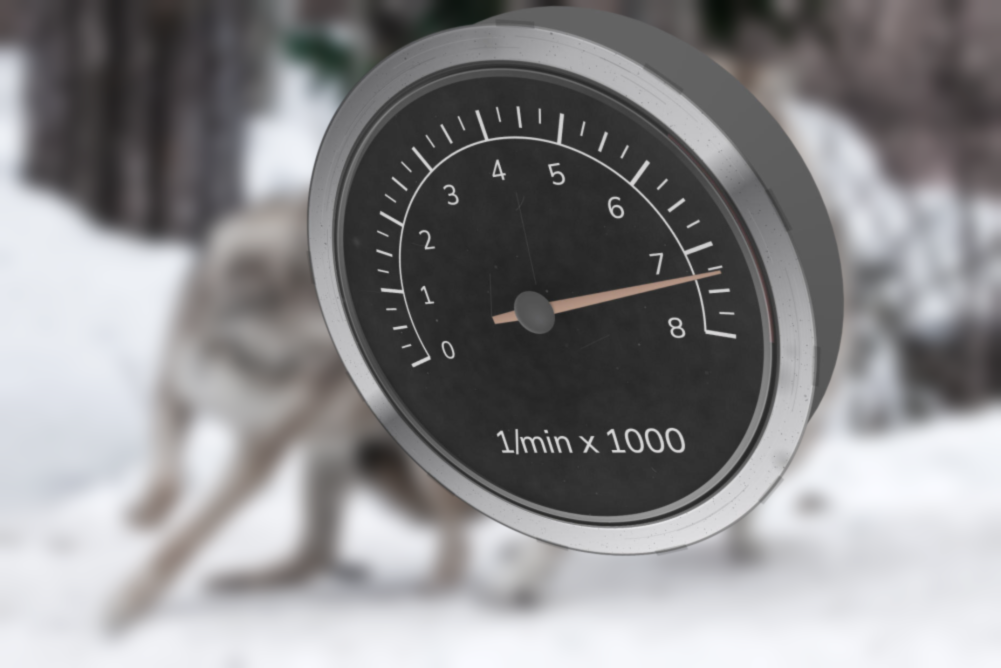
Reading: **7250** rpm
